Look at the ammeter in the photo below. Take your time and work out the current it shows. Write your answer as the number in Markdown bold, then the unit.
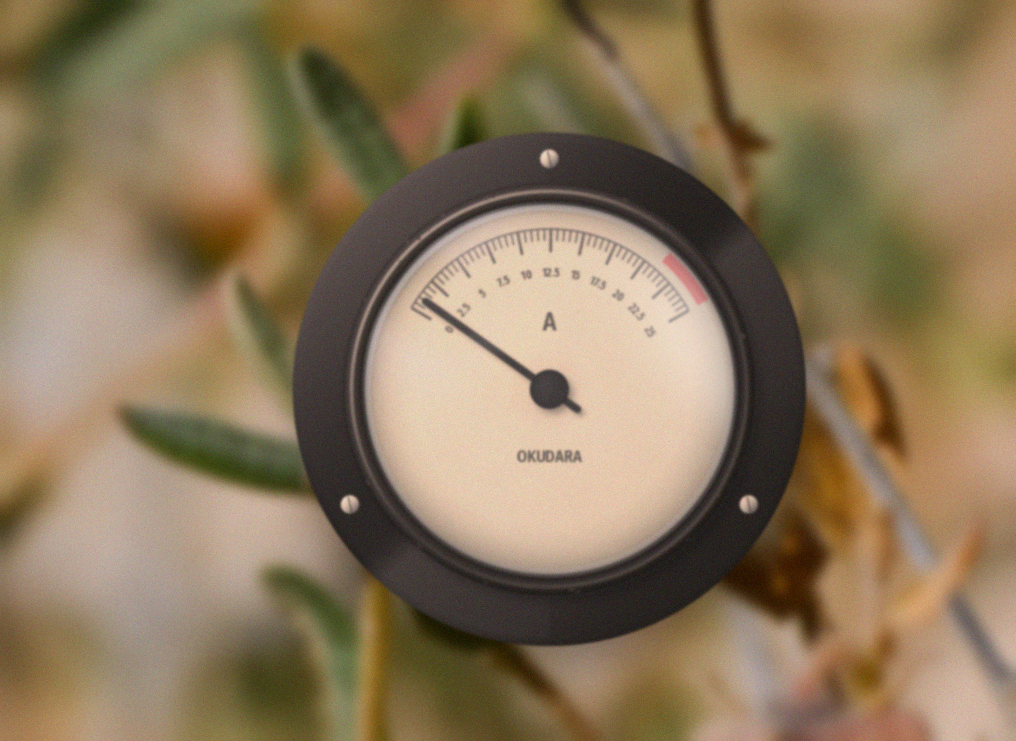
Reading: **1** A
